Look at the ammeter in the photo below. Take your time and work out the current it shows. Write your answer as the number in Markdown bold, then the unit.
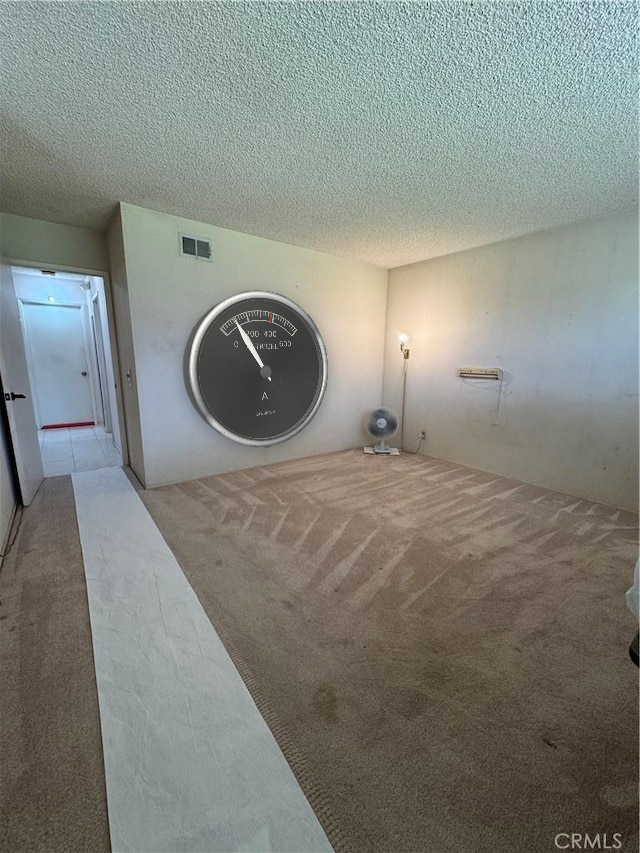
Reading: **100** A
